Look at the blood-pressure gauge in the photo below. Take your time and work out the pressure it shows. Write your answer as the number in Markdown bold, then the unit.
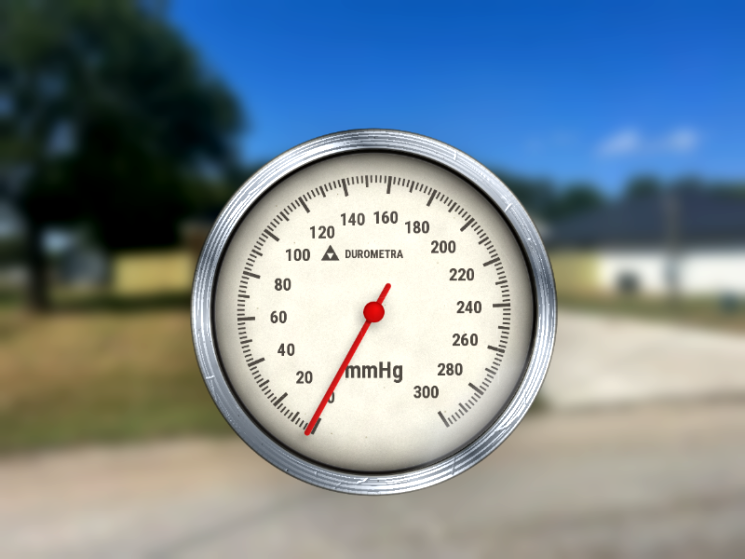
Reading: **2** mmHg
